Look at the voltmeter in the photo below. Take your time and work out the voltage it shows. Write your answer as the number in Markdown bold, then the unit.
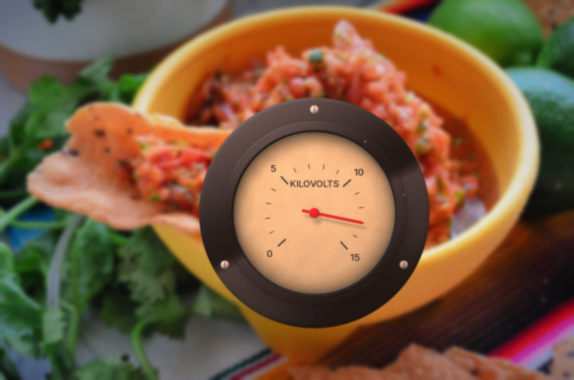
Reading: **13** kV
